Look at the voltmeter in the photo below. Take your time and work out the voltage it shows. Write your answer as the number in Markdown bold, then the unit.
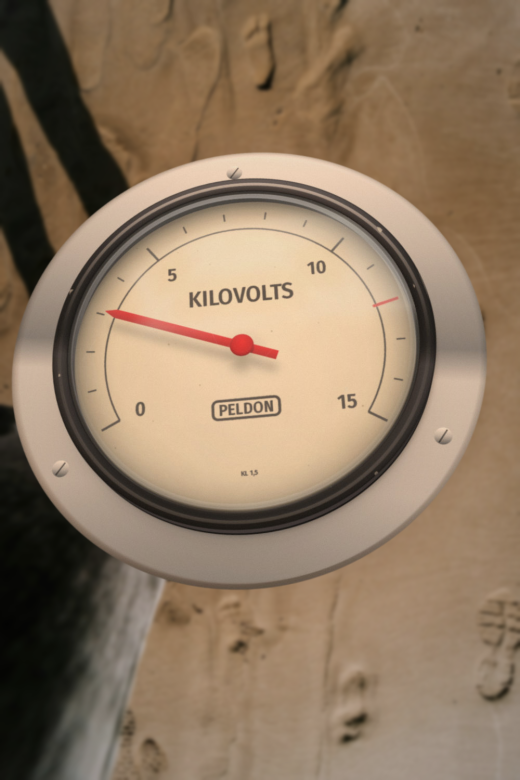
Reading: **3** kV
